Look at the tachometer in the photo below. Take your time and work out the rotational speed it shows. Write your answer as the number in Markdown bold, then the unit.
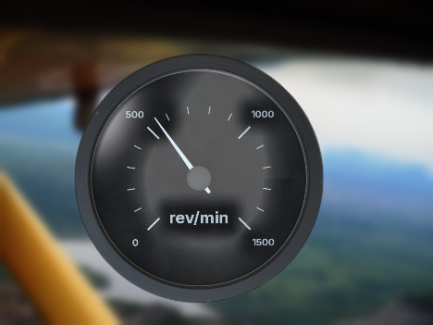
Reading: **550** rpm
